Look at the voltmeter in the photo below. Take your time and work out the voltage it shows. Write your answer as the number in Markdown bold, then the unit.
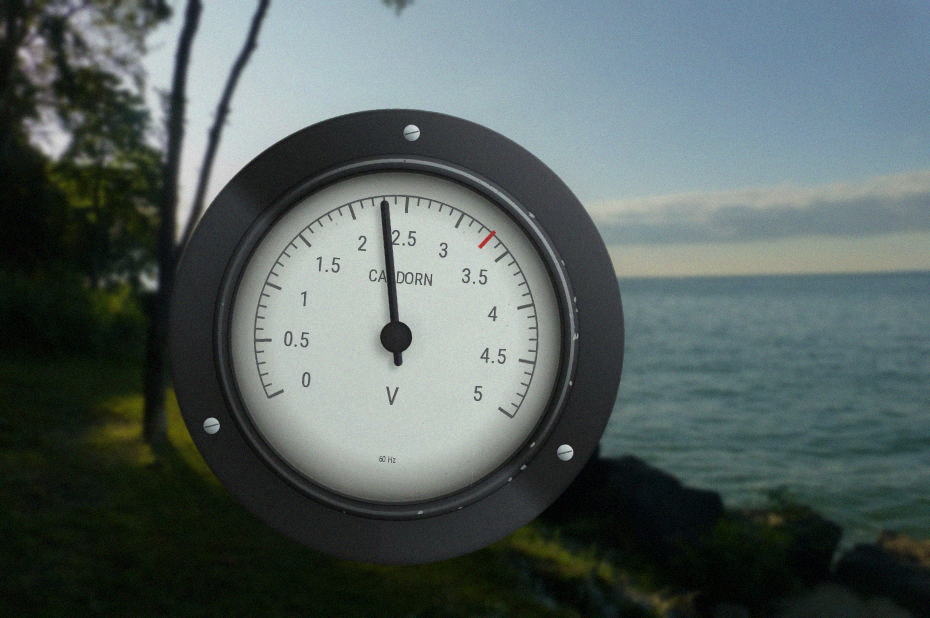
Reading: **2.3** V
